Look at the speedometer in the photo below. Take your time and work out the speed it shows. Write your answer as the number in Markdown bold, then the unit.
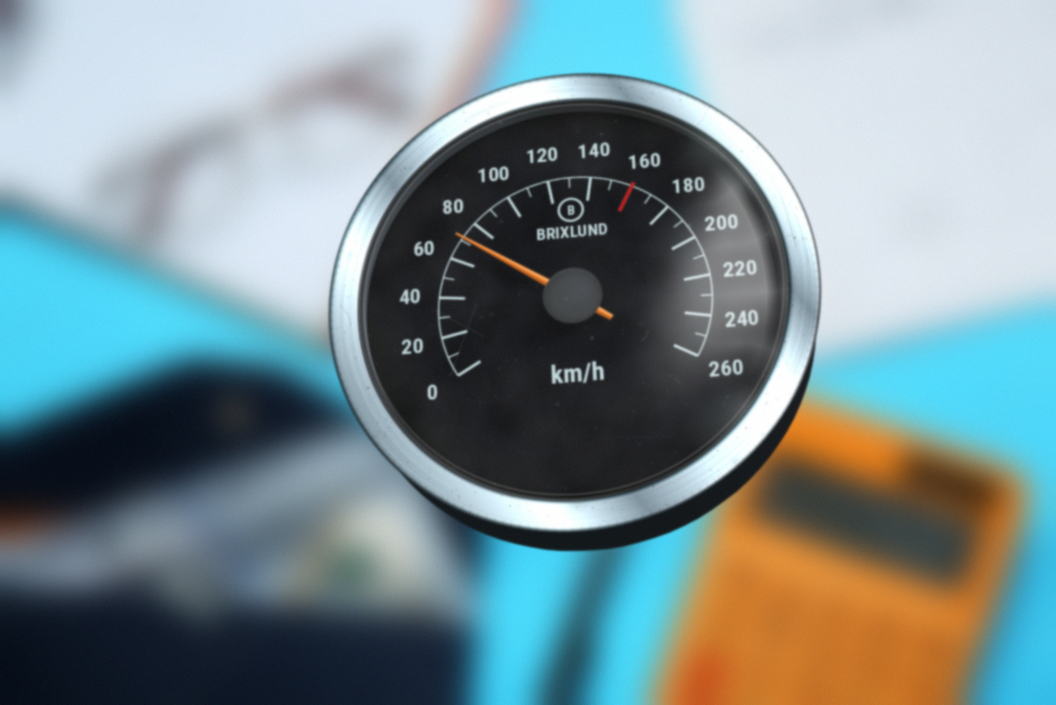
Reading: **70** km/h
